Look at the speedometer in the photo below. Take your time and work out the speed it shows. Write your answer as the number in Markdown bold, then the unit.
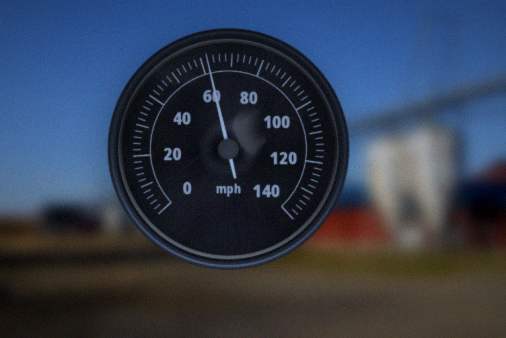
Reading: **62** mph
